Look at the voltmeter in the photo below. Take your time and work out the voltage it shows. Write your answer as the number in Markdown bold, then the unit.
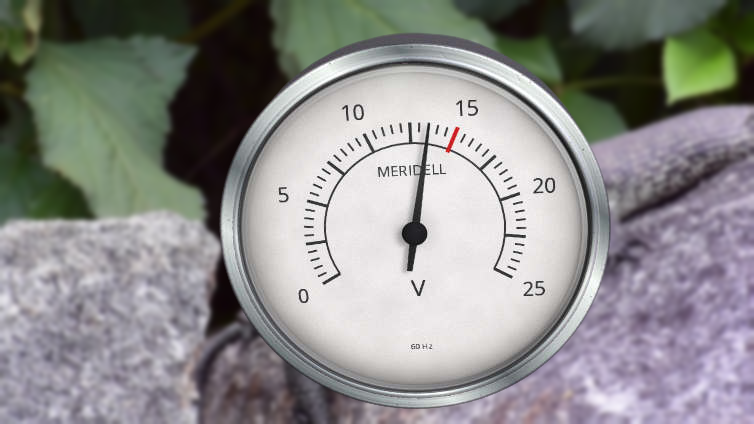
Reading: **13.5** V
